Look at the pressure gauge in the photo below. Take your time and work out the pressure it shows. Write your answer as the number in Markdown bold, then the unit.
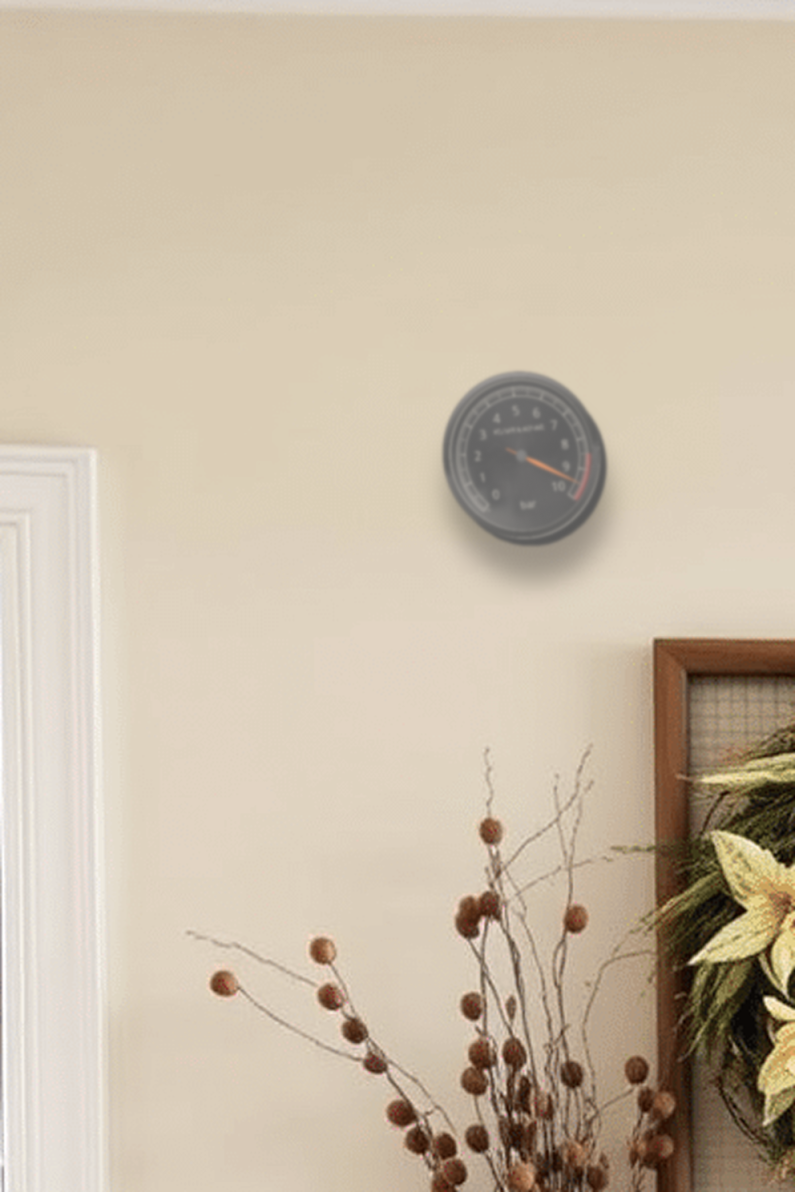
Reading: **9.5** bar
